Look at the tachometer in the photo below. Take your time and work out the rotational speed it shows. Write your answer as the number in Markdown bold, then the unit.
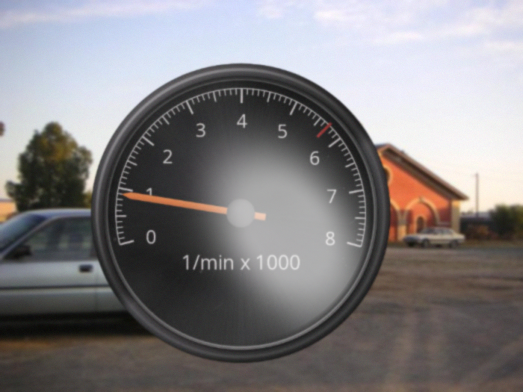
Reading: **900** rpm
